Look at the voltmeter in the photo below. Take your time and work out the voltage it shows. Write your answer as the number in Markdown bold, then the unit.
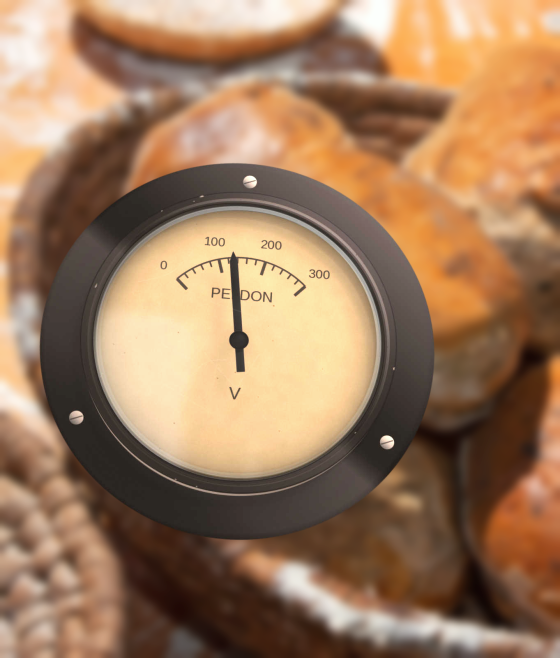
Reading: **130** V
